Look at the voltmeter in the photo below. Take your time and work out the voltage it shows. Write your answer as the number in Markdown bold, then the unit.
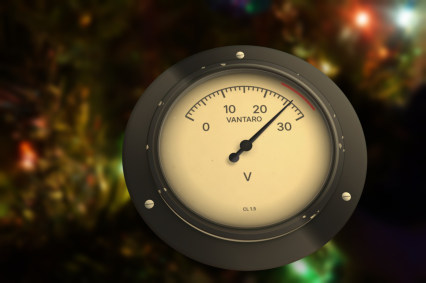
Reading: **26** V
